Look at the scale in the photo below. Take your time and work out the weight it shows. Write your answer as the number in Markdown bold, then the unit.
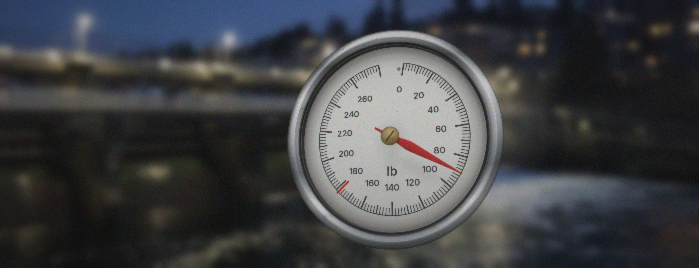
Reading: **90** lb
